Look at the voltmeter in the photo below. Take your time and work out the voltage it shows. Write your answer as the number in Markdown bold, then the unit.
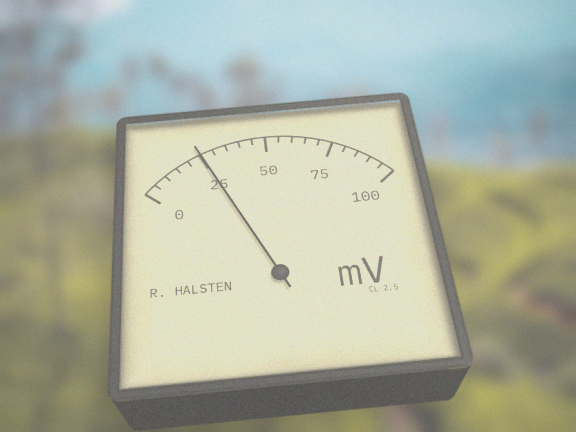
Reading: **25** mV
